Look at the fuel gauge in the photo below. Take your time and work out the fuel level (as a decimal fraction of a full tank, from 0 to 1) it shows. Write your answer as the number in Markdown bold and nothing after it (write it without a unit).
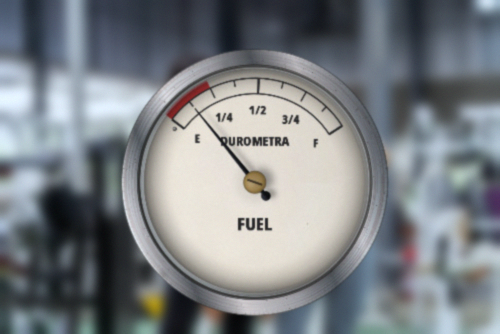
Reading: **0.125**
